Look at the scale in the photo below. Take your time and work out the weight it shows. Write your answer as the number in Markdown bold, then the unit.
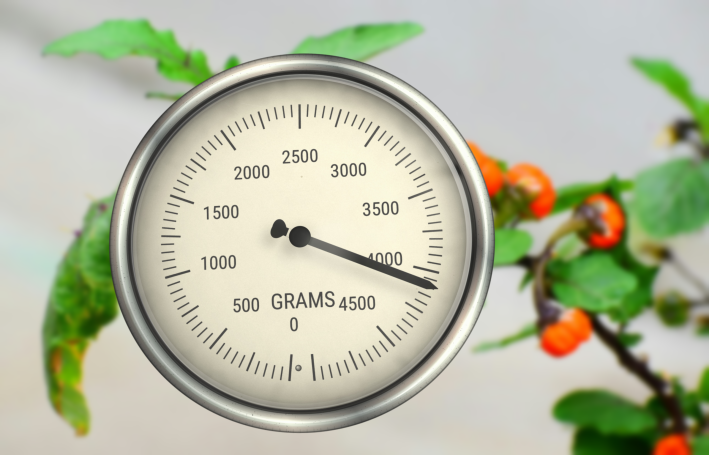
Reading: **4100** g
